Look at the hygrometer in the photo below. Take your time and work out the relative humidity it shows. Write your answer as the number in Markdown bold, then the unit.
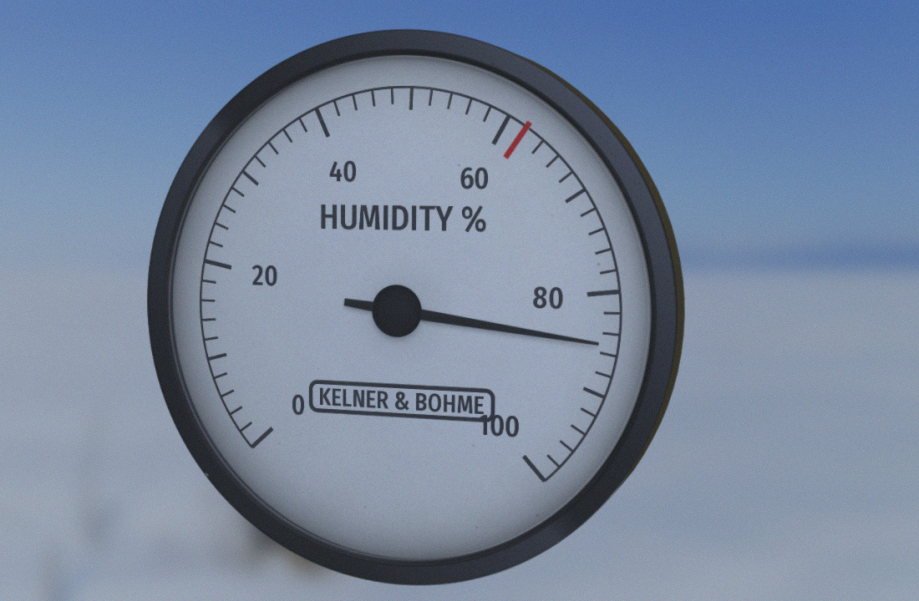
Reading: **85** %
